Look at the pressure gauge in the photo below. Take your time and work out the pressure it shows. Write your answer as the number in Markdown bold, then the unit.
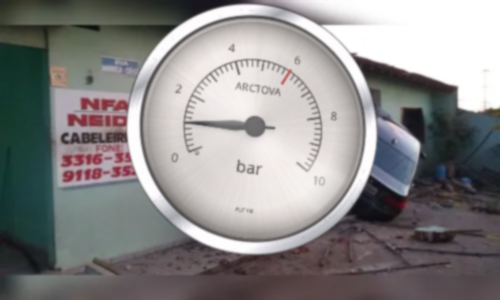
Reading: **1** bar
